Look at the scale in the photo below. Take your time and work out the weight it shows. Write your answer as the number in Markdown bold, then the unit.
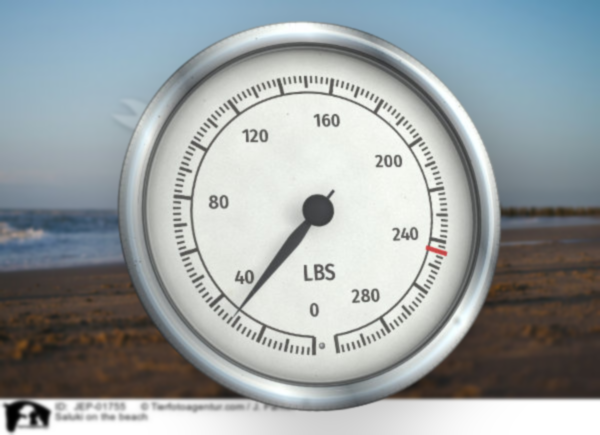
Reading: **32** lb
